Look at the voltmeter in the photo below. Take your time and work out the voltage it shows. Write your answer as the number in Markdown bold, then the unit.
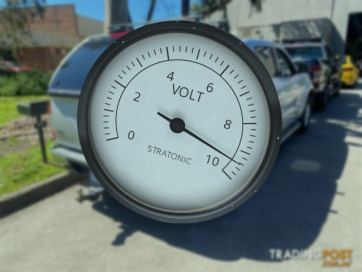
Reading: **9.4** V
